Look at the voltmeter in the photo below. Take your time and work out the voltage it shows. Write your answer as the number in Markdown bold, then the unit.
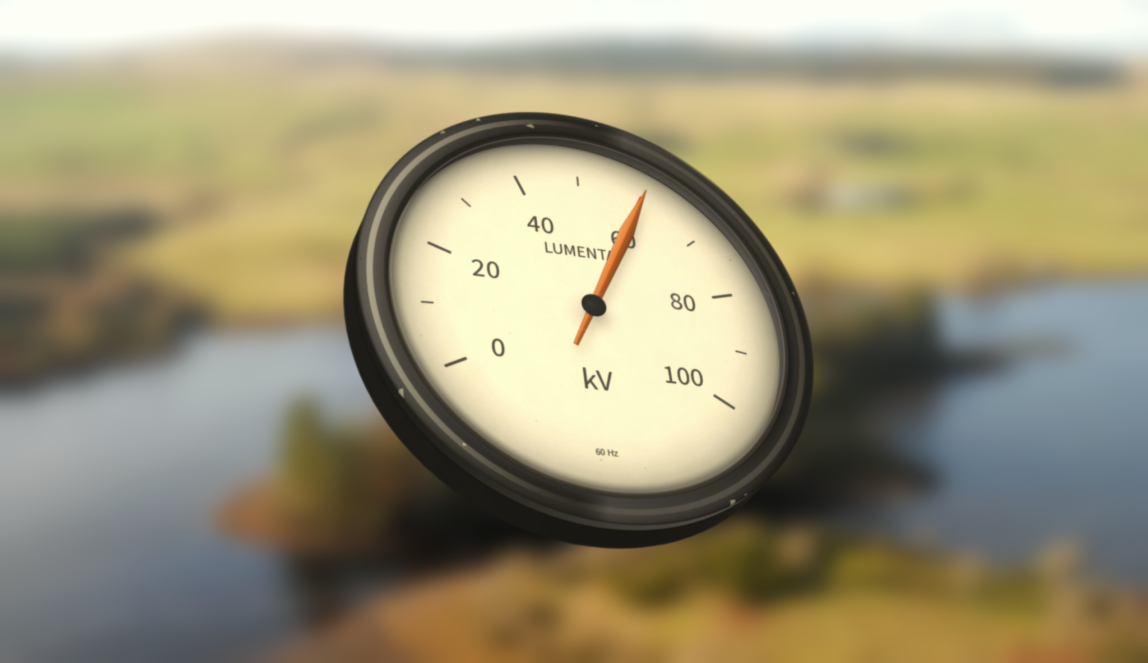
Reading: **60** kV
